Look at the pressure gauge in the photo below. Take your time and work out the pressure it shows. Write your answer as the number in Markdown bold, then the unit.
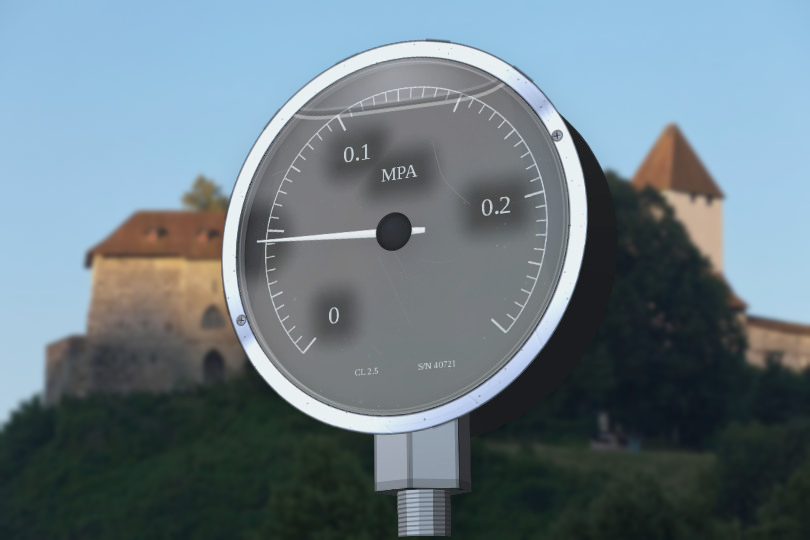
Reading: **0.045** MPa
